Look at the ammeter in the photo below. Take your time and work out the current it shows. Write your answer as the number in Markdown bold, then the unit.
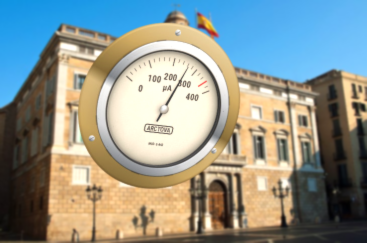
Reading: **260** µA
